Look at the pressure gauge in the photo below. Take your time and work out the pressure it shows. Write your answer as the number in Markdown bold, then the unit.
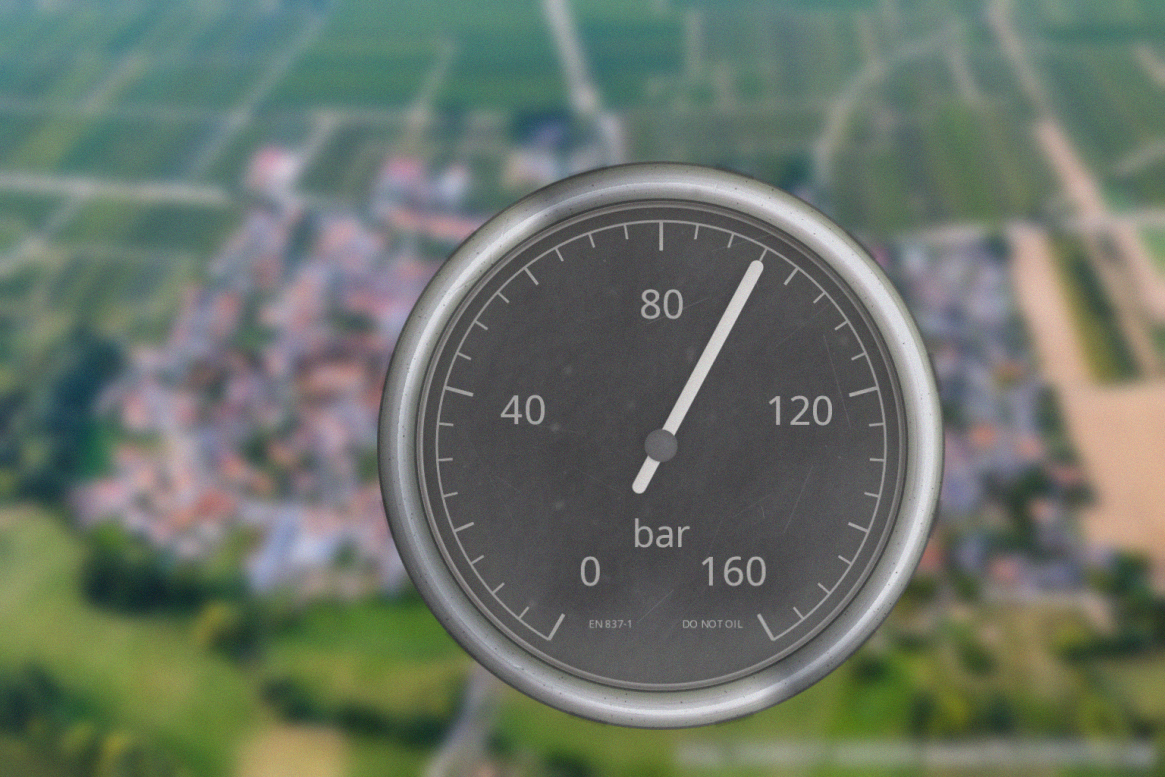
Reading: **95** bar
